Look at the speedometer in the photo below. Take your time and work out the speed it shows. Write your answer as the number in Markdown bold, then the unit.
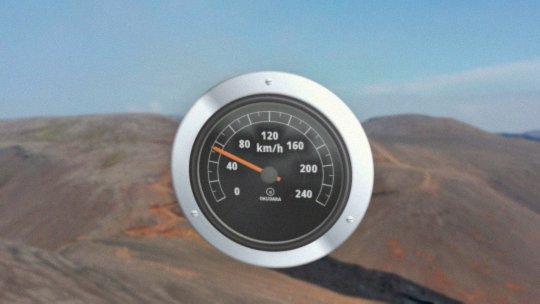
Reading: **55** km/h
